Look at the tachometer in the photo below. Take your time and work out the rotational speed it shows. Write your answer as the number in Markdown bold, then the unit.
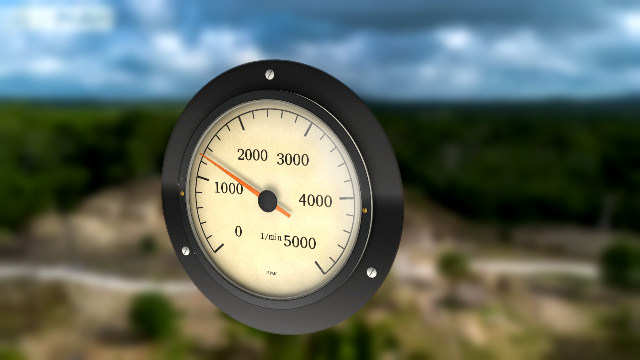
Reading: **1300** rpm
